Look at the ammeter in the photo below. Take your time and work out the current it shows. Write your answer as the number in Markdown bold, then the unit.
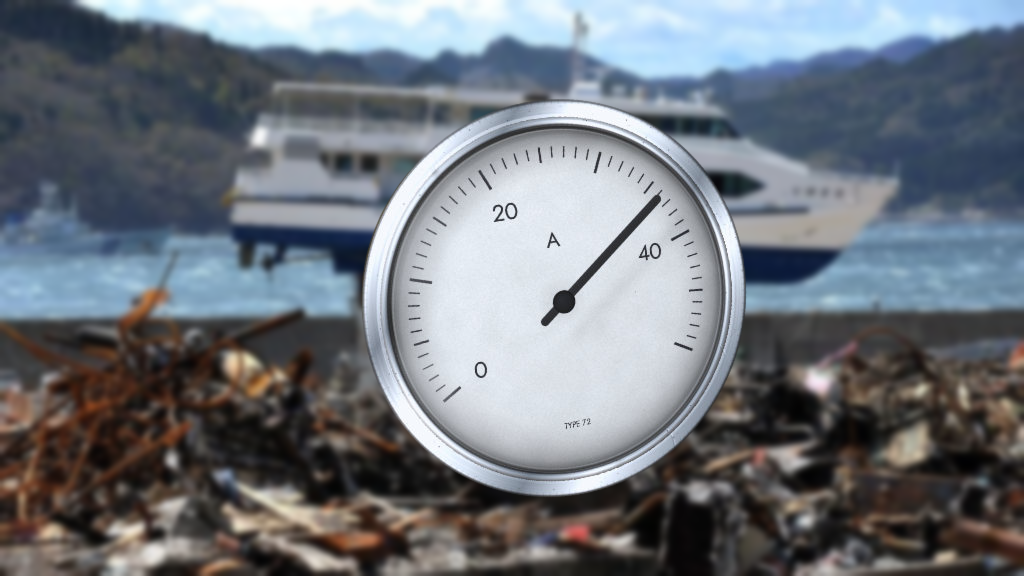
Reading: **36** A
